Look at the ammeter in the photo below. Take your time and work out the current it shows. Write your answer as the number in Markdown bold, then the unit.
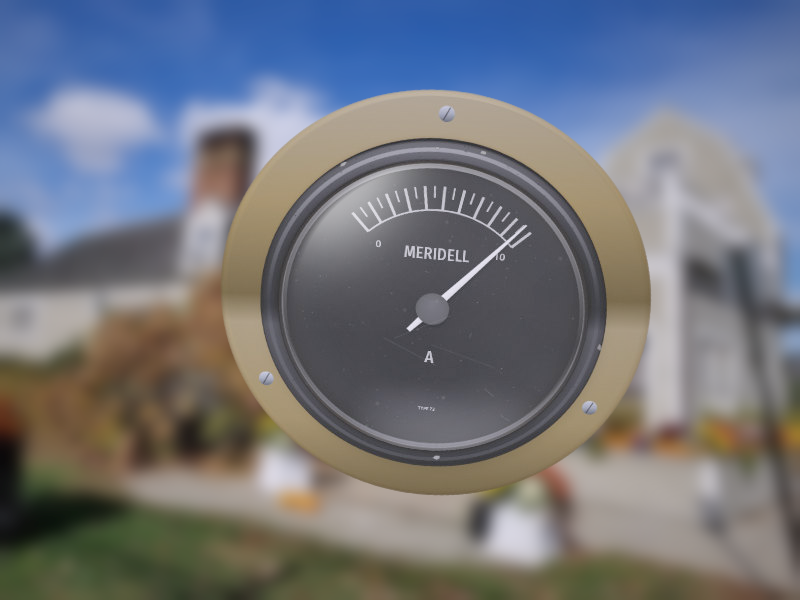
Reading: **9.5** A
